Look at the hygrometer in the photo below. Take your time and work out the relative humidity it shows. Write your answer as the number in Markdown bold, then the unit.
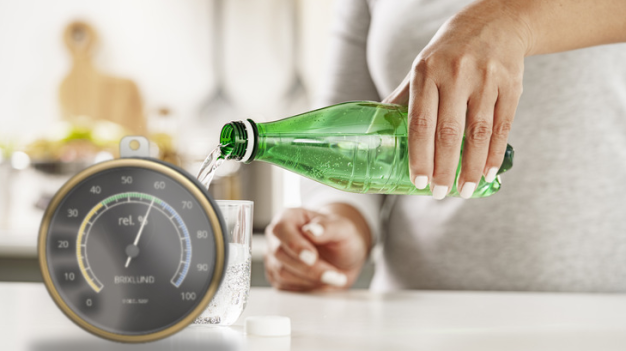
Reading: **60** %
